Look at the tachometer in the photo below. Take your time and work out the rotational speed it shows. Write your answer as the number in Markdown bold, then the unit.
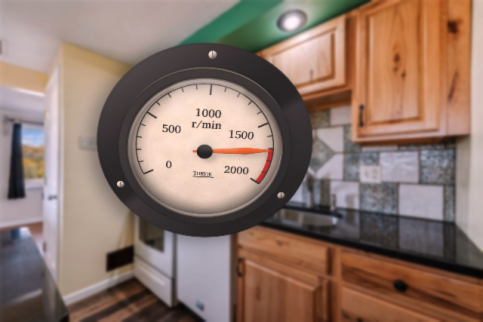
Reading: **1700** rpm
